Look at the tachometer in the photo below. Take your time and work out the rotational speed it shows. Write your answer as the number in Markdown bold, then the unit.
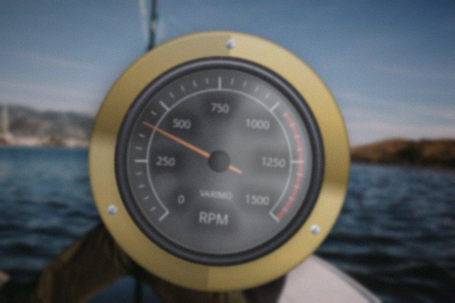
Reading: **400** rpm
